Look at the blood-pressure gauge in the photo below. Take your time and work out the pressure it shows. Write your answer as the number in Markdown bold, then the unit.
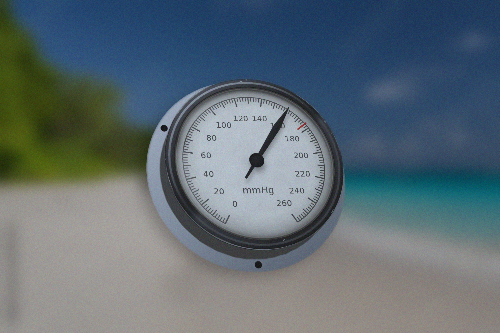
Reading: **160** mmHg
